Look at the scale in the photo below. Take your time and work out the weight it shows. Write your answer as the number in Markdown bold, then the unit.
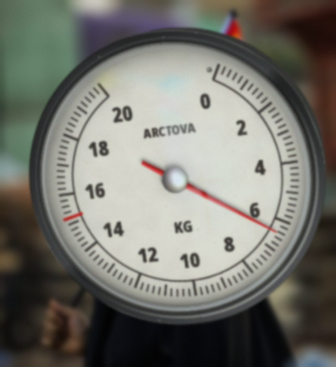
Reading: **6.4** kg
